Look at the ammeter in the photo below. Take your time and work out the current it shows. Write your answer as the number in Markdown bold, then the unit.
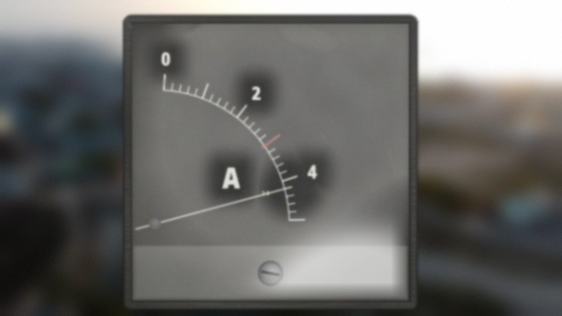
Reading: **4.2** A
